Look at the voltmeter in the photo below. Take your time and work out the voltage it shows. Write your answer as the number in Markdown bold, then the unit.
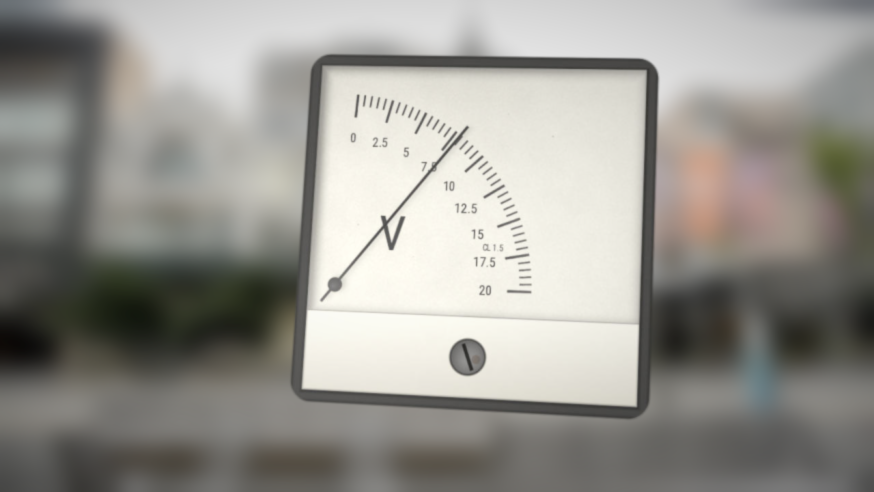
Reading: **8** V
